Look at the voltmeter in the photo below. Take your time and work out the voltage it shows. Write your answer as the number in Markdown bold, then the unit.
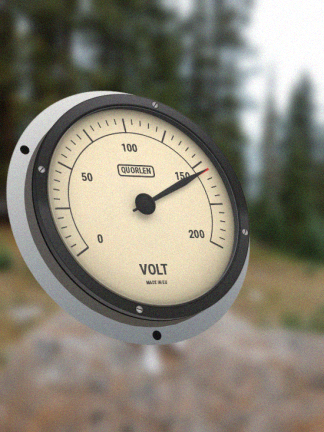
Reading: **155** V
